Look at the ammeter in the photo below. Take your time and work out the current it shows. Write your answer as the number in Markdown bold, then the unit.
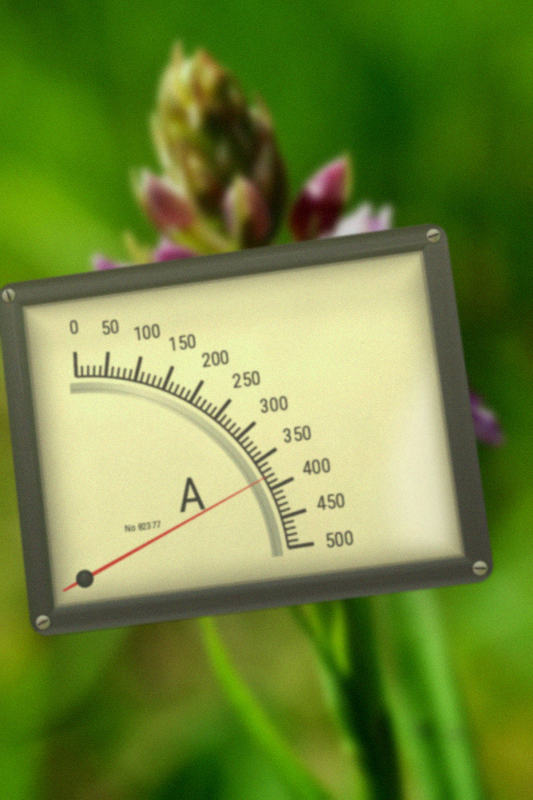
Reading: **380** A
